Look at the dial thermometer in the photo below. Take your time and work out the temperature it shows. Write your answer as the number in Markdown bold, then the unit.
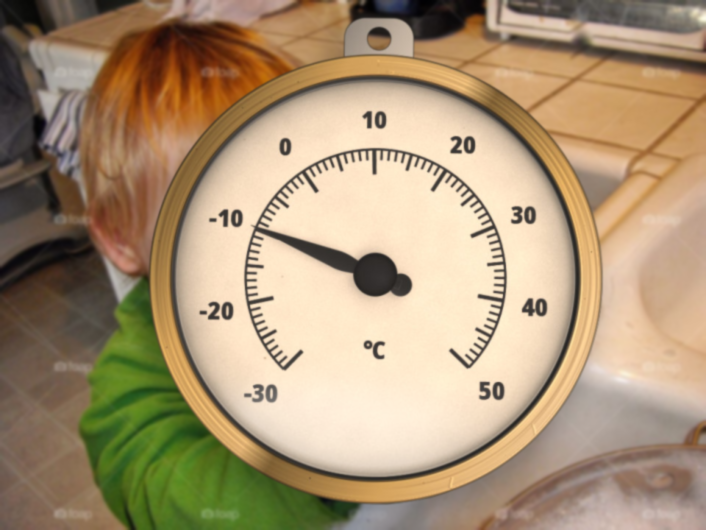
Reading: **-10** °C
